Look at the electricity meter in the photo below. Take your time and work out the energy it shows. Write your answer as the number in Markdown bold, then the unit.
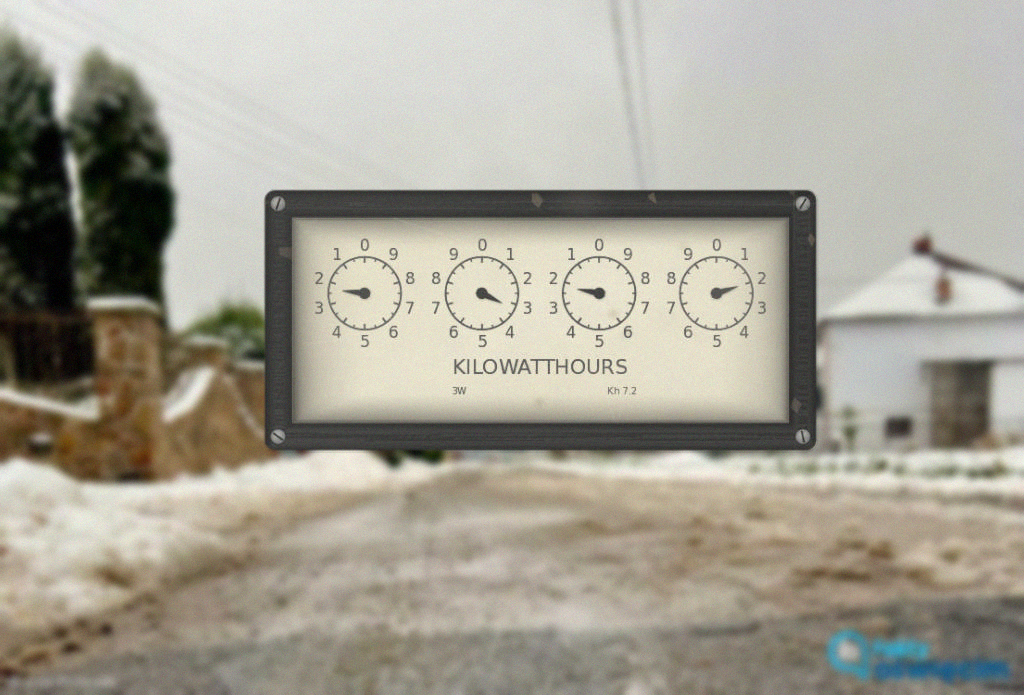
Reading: **2322** kWh
